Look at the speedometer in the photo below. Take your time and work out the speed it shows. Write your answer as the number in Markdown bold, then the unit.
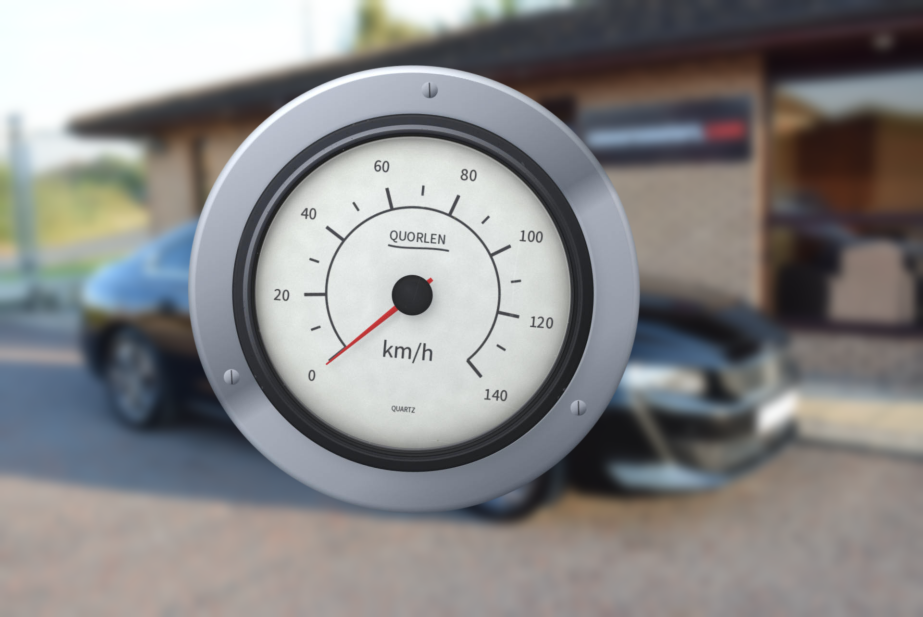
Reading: **0** km/h
